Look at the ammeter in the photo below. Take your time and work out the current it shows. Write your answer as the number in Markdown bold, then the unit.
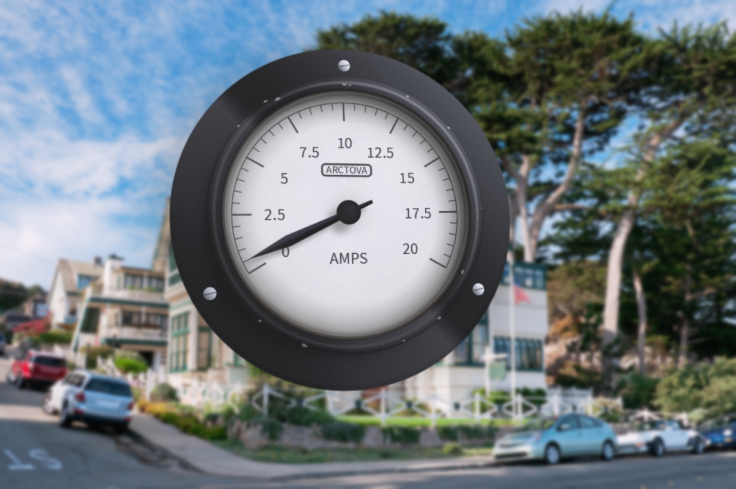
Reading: **0.5** A
